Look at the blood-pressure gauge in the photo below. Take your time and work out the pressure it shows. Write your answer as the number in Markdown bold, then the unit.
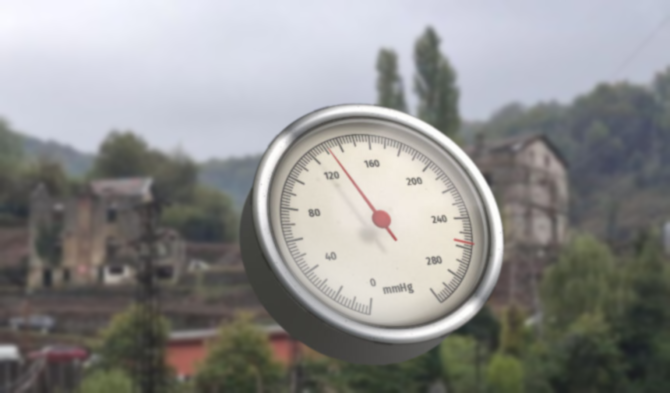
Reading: **130** mmHg
